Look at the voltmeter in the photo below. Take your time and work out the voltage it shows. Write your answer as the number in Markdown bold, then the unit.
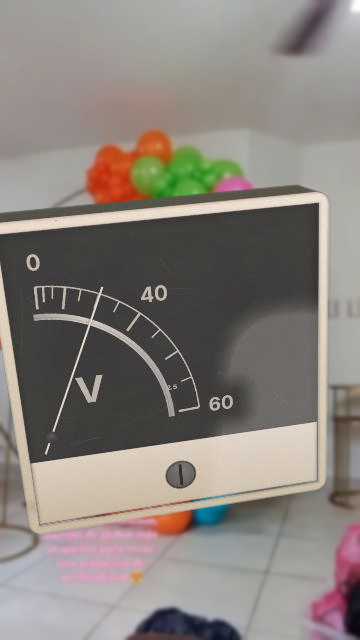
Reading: **30** V
